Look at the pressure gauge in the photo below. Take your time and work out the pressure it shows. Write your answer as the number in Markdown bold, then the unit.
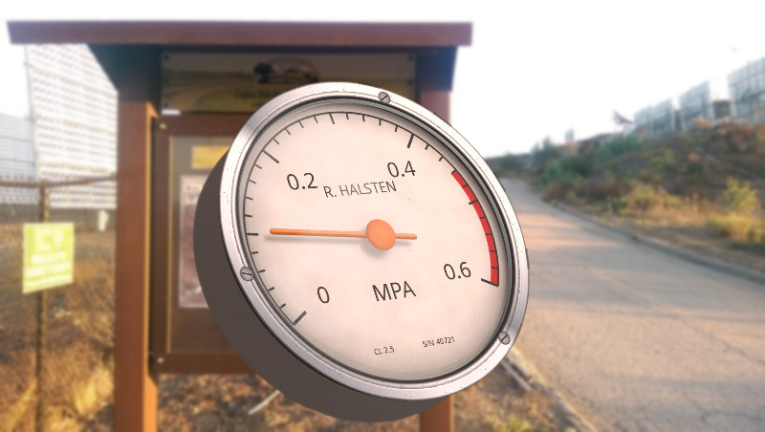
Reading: **0.1** MPa
